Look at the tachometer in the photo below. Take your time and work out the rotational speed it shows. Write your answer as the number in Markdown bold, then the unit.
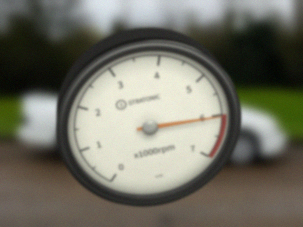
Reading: **6000** rpm
